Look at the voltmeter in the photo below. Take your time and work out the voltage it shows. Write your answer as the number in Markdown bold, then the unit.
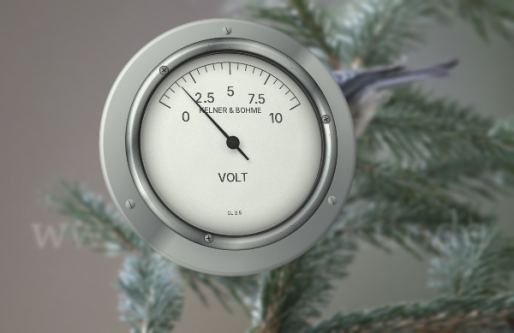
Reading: **1.5** V
